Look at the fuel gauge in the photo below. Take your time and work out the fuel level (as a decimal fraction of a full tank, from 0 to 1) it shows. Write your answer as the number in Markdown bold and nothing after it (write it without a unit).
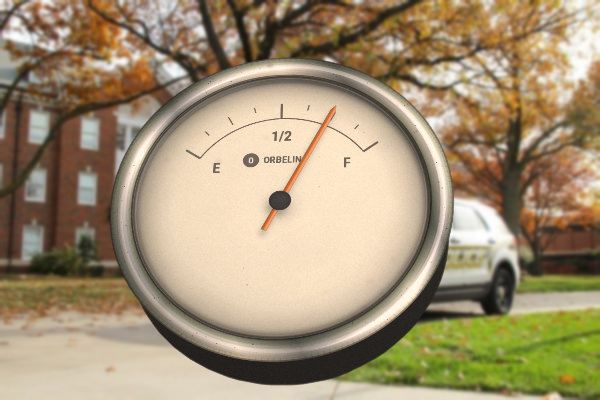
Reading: **0.75**
